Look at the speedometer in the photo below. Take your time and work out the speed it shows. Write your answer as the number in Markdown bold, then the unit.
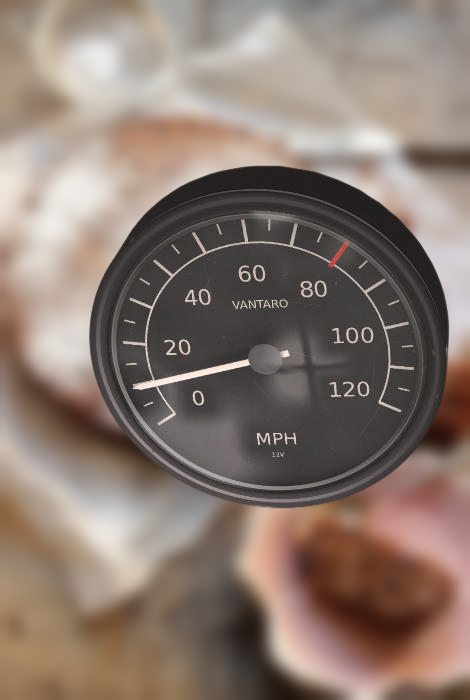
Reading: **10** mph
